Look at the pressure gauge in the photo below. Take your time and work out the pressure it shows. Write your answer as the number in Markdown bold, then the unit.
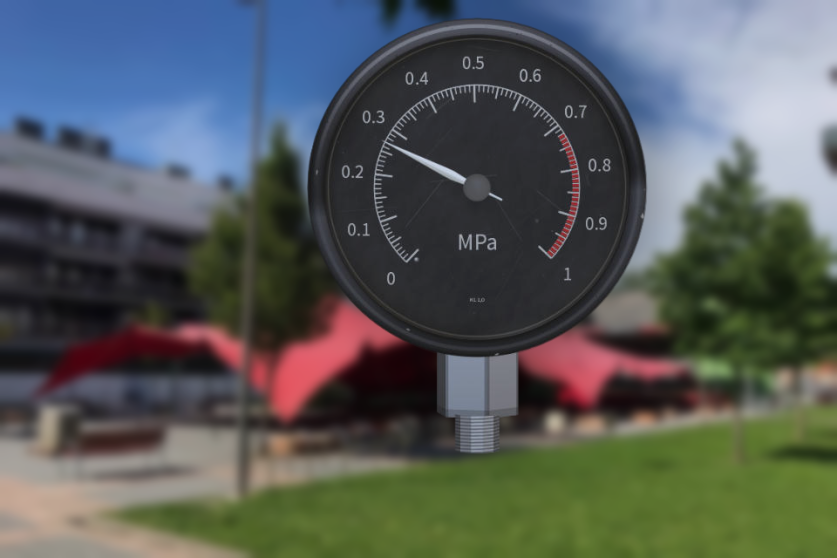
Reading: **0.27** MPa
